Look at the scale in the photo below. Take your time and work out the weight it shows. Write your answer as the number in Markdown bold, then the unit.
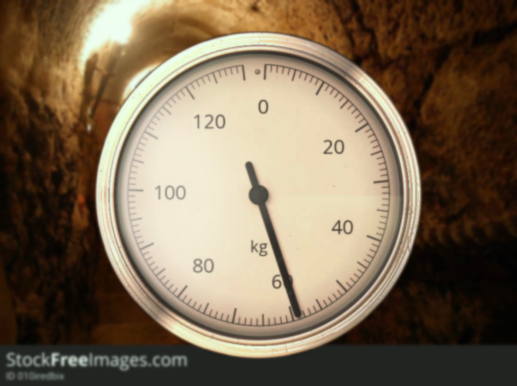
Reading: **59** kg
